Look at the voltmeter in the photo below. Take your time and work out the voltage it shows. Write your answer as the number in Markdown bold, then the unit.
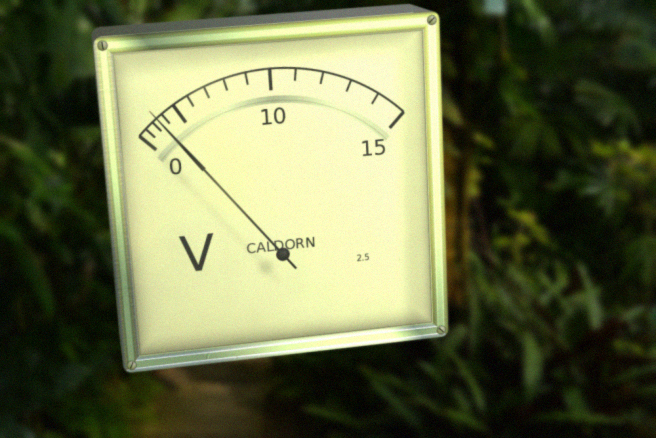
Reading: **3.5** V
